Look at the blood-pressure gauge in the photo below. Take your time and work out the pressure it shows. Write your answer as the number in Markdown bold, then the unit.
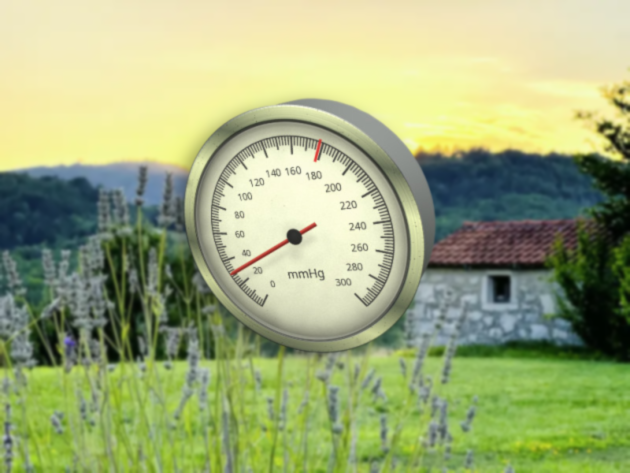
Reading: **30** mmHg
